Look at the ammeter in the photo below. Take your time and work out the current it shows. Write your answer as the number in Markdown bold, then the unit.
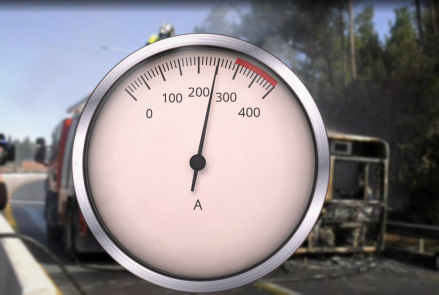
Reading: **250** A
